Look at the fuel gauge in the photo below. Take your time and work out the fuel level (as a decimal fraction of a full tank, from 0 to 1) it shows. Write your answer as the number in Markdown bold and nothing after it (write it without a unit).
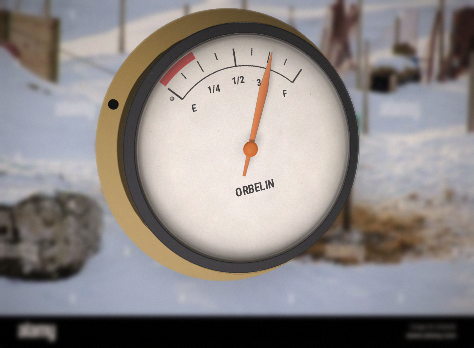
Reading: **0.75**
